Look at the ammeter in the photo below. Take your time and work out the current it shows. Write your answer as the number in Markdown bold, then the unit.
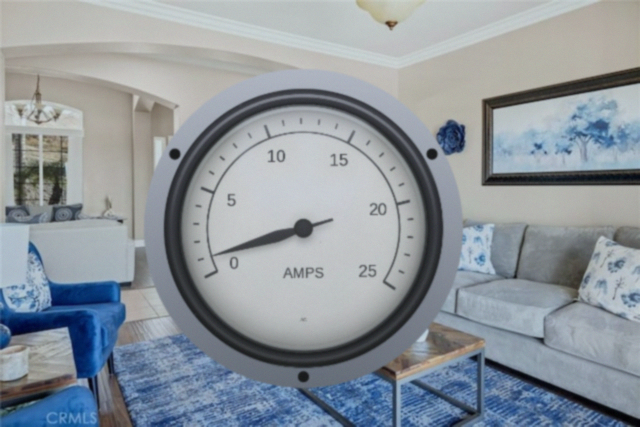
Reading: **1** A
